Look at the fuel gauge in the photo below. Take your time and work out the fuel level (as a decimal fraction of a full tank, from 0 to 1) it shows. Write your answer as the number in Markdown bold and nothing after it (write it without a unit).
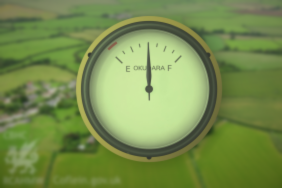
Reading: **0.5**
